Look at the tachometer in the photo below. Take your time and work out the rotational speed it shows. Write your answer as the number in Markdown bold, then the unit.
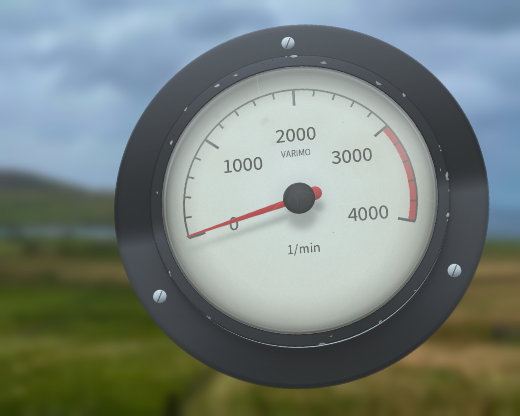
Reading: **0** rpm
